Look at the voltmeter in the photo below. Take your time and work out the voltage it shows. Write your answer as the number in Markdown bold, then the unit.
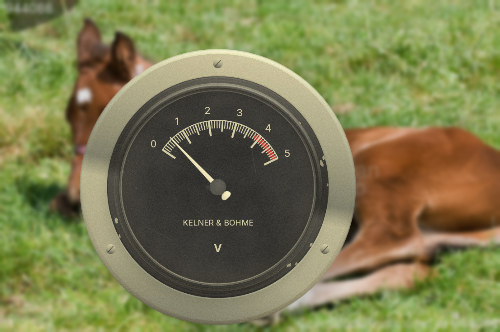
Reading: **0.5** V
